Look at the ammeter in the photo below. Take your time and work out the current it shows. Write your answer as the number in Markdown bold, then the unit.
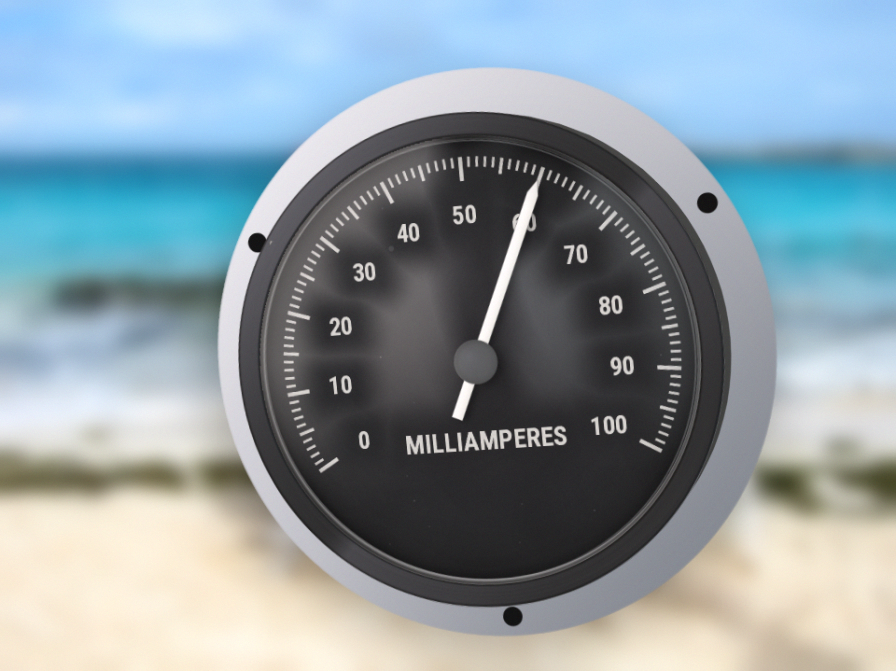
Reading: **60** mA
